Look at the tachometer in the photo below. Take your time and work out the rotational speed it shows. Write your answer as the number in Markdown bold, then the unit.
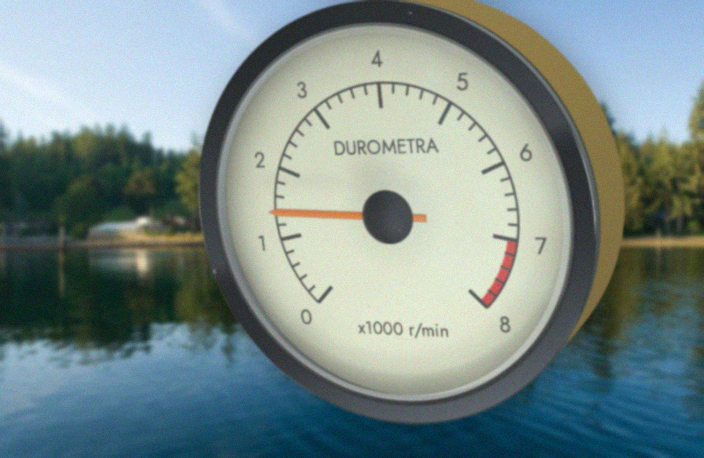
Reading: **1400** rpm
